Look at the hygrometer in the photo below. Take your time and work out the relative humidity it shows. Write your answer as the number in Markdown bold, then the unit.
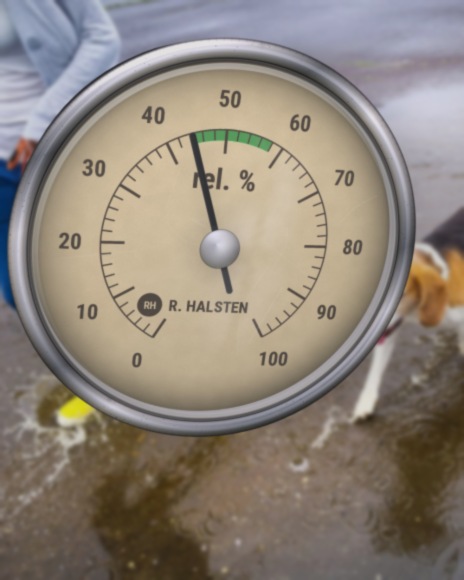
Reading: **44** %
